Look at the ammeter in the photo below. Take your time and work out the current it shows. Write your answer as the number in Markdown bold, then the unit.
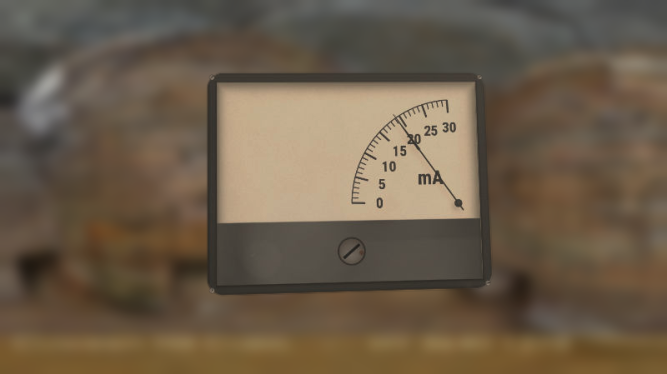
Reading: **19** mA
